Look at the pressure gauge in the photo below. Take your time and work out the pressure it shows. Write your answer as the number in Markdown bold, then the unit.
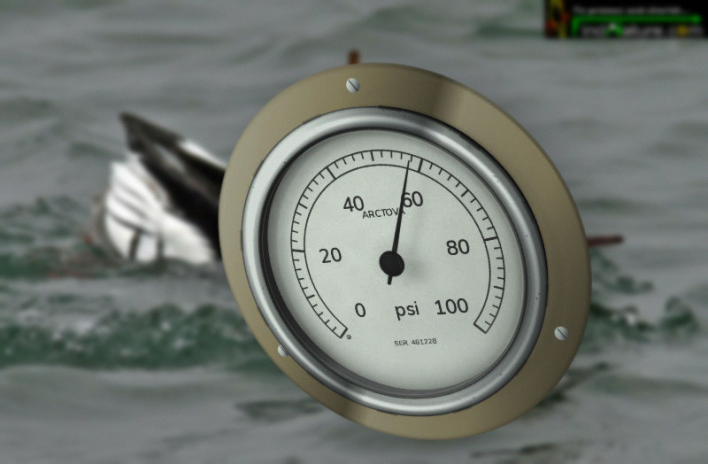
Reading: **58** psi
